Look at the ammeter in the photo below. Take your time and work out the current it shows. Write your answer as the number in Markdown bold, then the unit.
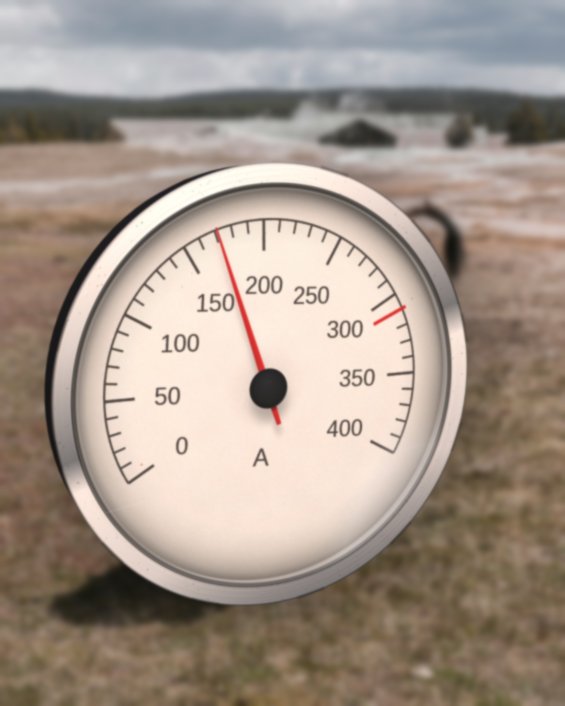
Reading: **170** A
